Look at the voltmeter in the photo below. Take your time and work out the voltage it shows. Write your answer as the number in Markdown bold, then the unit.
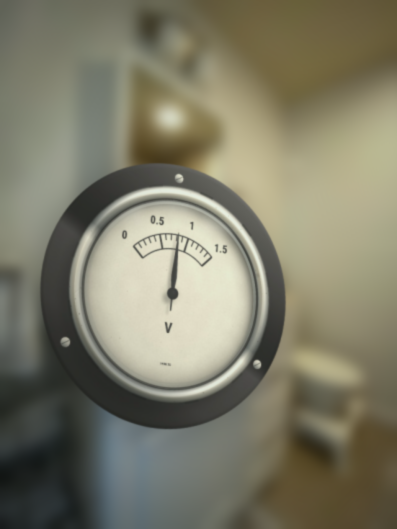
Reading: **0.8** V
